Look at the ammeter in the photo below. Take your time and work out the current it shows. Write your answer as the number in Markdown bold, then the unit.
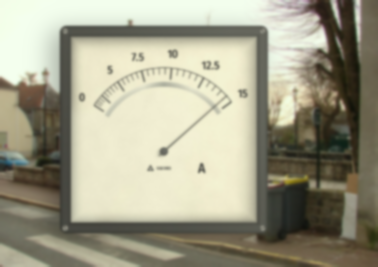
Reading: **14.5** A
